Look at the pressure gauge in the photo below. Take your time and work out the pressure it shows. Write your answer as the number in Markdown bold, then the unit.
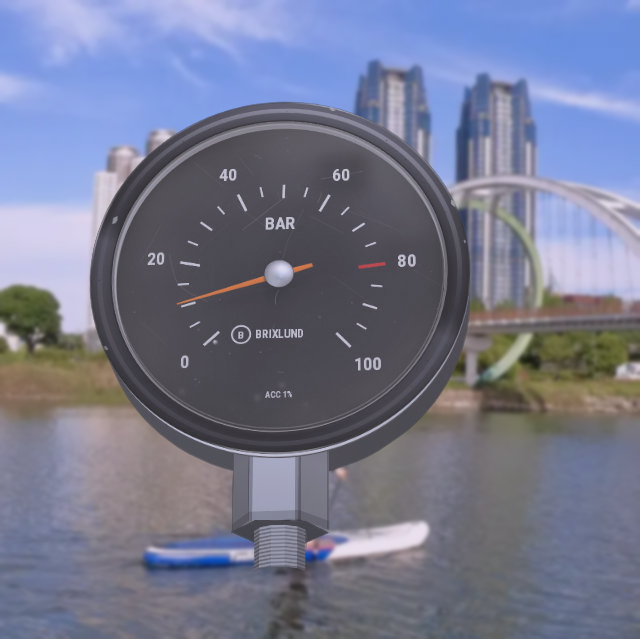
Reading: **10** bar
